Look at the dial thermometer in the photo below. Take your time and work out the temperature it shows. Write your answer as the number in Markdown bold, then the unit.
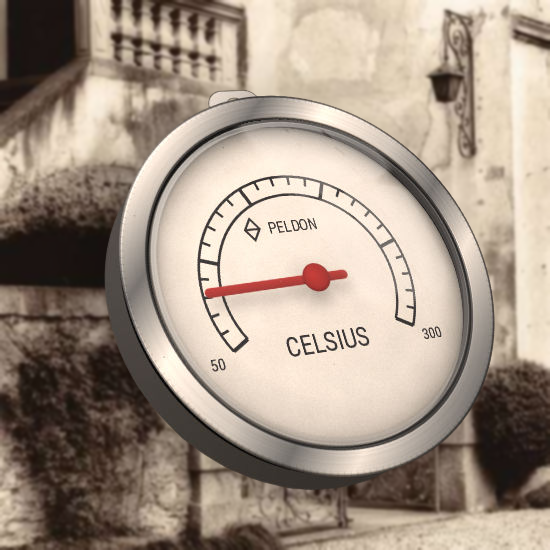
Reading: **80** °C
